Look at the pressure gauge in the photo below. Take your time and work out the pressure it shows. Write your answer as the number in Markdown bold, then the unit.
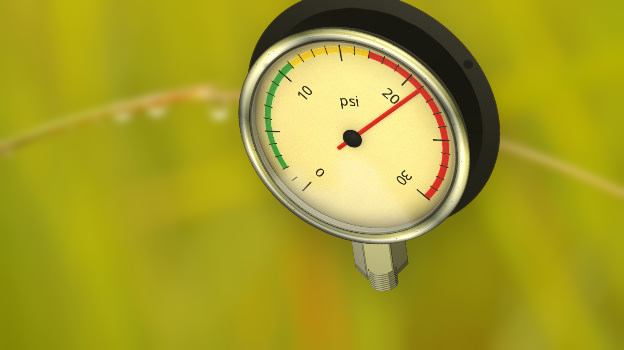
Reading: **21** psi
